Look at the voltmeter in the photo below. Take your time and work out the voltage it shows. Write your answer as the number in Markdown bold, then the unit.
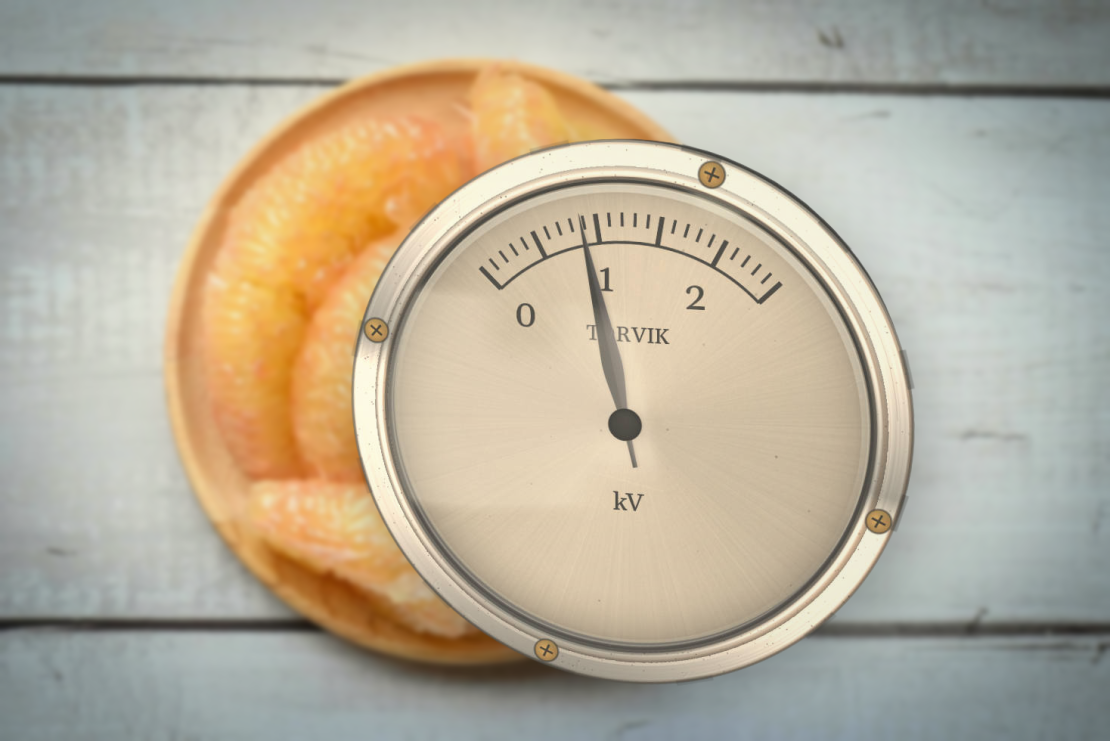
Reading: **0.9** kV
